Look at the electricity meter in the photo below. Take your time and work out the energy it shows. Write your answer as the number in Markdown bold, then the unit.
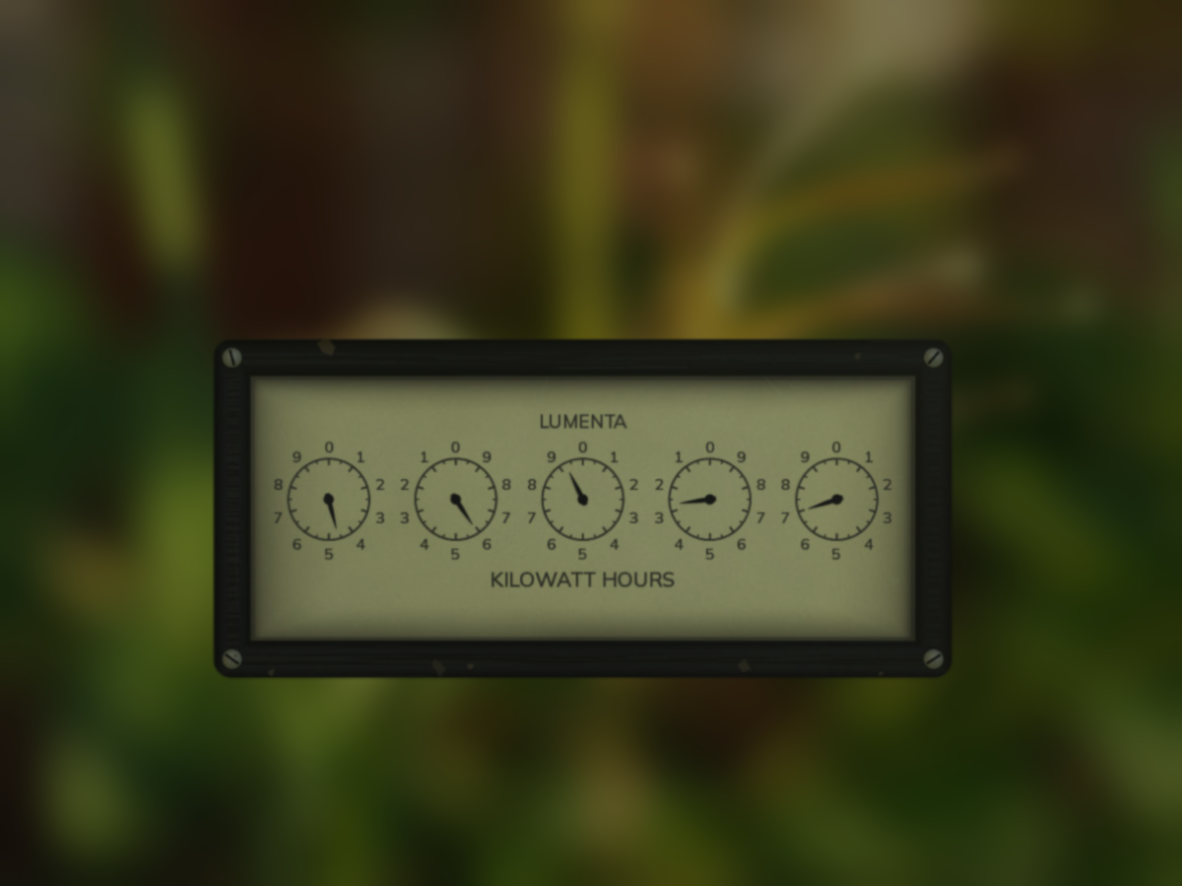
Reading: **45927** kWh
